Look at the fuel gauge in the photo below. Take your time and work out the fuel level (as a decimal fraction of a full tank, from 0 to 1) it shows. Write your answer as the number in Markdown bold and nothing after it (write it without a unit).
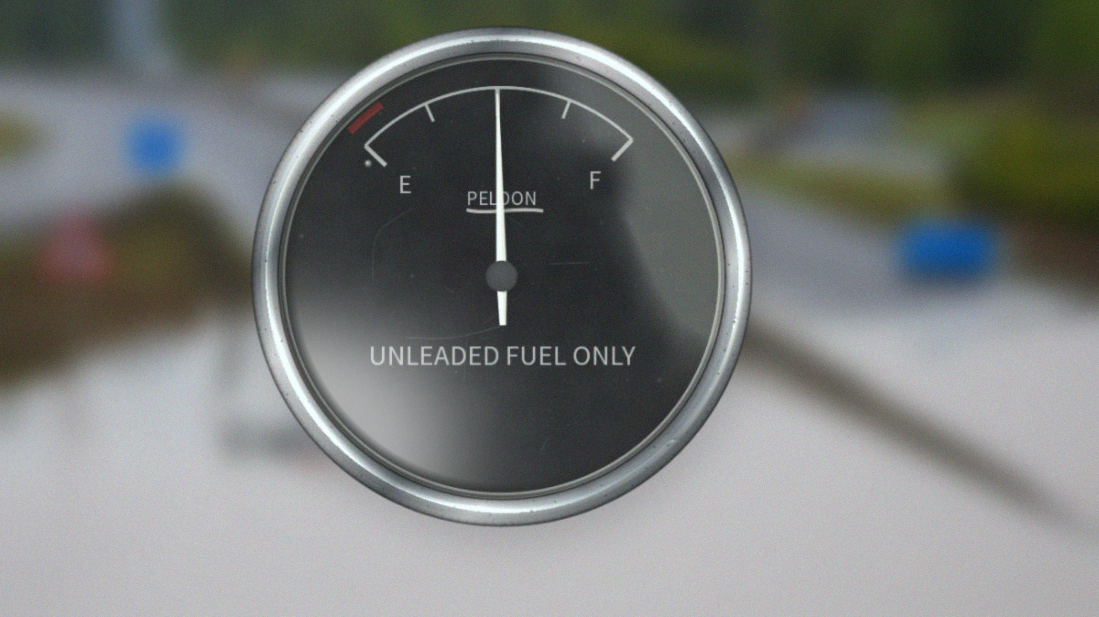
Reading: **0.5**
